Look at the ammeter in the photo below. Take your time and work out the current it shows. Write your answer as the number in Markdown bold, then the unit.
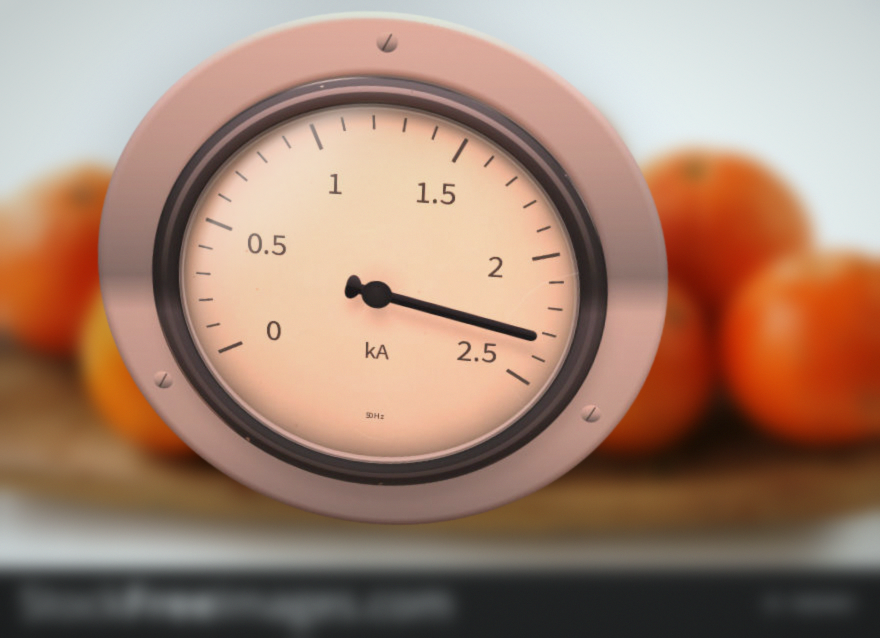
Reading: **2.3** kA
